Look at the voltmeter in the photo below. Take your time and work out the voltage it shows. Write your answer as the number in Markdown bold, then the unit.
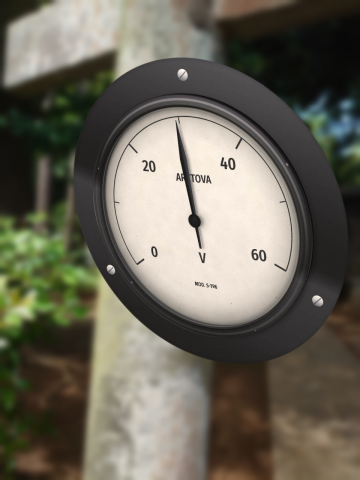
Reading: **30** V
